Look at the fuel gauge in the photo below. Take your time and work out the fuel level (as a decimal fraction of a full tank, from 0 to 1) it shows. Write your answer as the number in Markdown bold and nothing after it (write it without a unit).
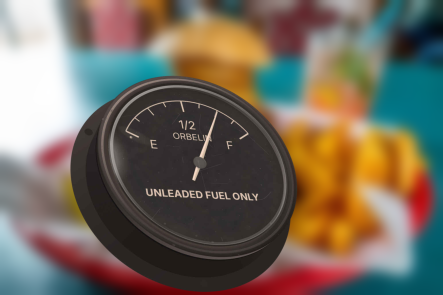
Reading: **0.75**
